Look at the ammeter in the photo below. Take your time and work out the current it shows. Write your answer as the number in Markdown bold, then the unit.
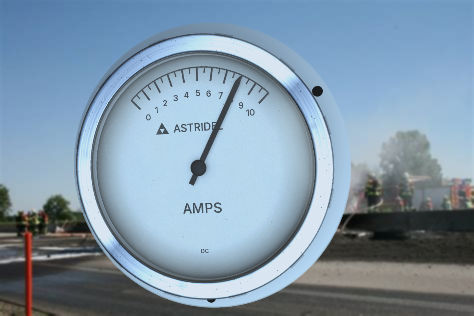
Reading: **8** A
